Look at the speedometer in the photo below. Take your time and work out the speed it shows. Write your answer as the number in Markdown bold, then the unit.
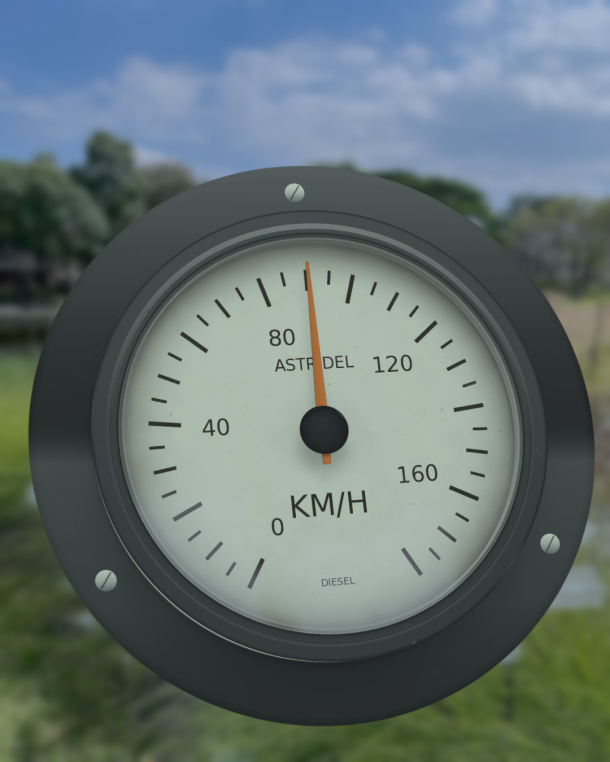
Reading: **90** km/h
